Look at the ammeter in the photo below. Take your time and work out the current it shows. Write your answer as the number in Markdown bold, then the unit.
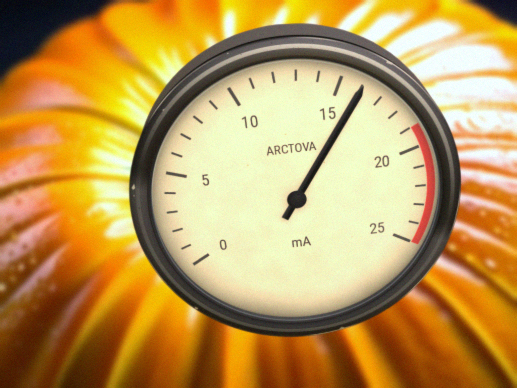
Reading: **16** mA
